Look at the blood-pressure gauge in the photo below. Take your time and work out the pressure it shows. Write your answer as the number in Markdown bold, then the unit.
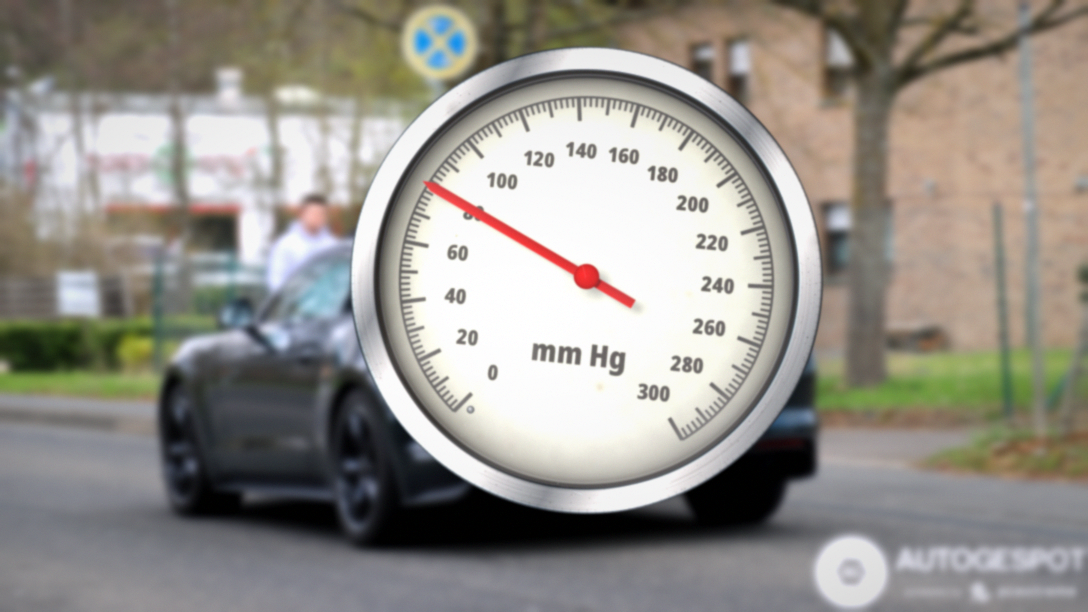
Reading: **80** mmHg
